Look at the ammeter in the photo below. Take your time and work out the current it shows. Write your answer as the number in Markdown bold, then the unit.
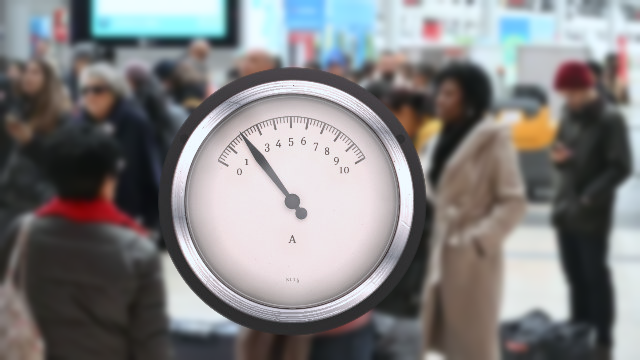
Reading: **2** A
